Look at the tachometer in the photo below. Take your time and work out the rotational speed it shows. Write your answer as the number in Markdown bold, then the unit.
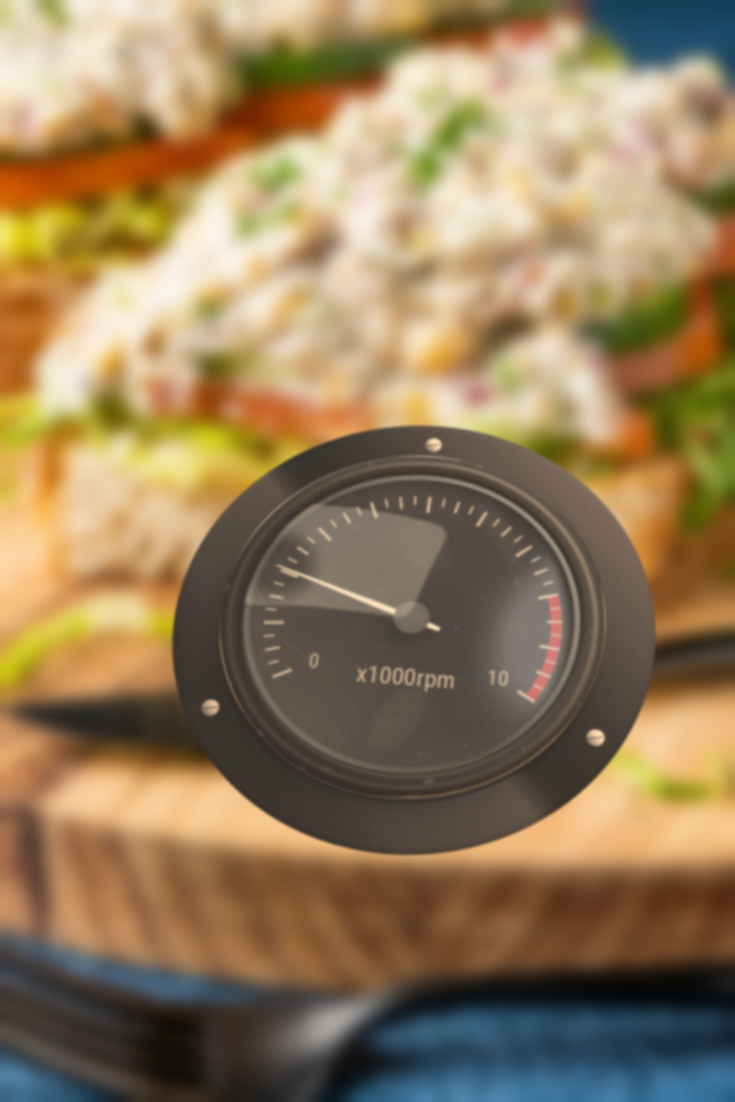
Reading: **2000** rpm
